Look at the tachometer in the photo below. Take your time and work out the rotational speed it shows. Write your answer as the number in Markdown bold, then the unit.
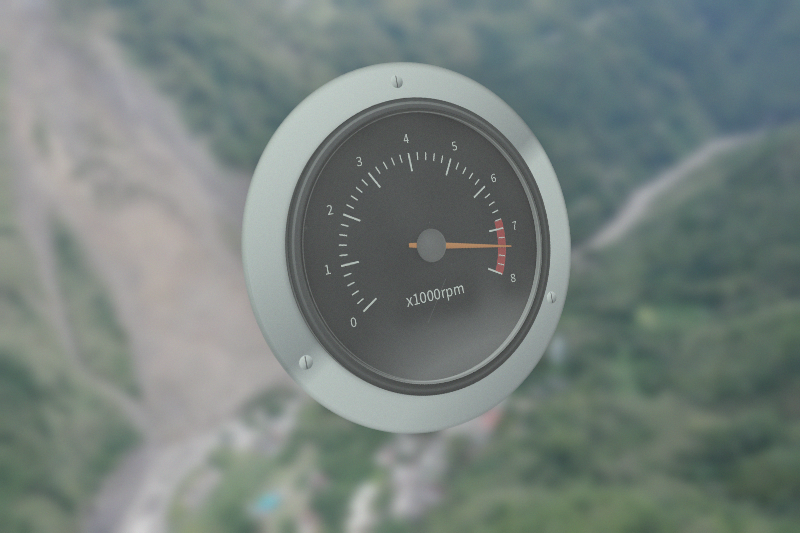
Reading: **7400** rpm
